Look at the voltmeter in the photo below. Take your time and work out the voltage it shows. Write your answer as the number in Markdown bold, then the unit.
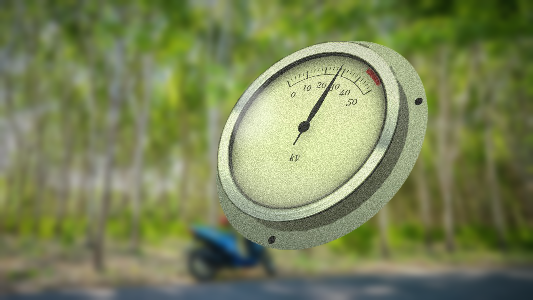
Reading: **30** kV
